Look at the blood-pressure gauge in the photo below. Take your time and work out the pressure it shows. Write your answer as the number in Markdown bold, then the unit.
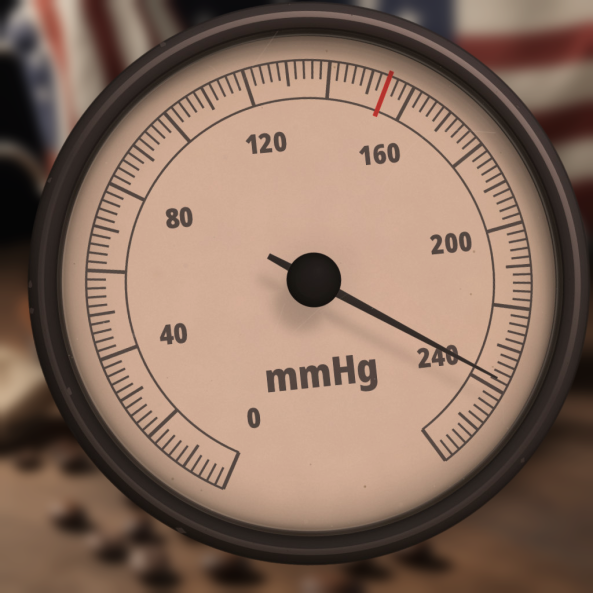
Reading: **238** mmHg
